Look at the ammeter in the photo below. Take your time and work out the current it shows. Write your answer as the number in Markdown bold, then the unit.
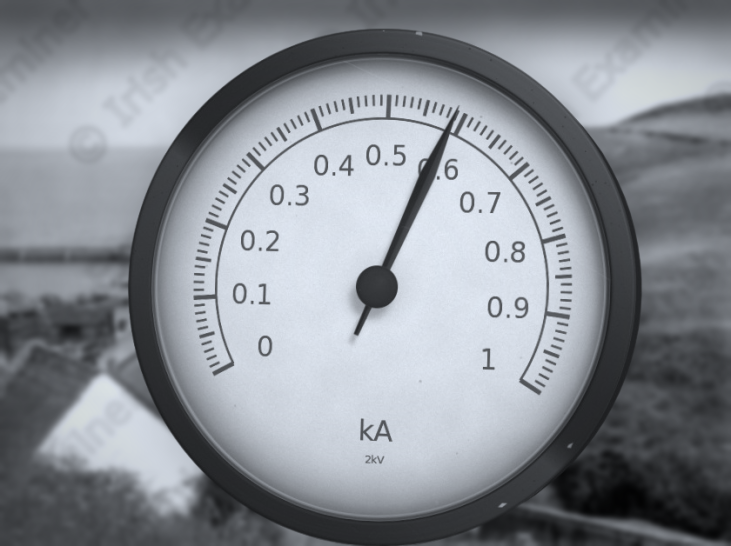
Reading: **0.59** kA
